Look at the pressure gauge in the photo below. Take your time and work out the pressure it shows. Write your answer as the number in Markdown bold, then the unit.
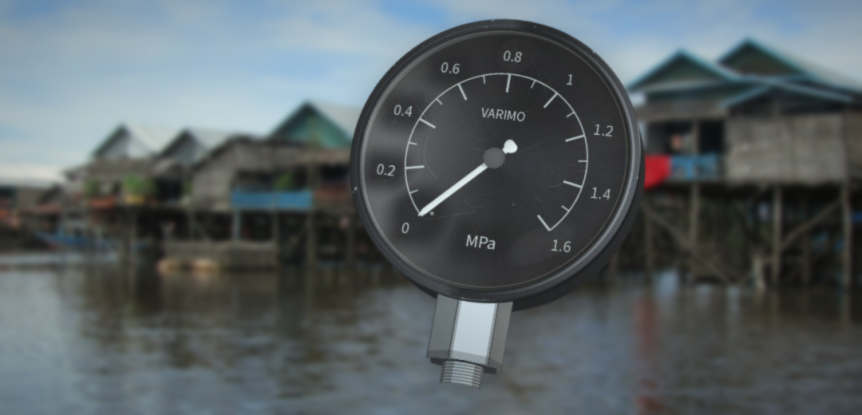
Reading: **0** MPa
